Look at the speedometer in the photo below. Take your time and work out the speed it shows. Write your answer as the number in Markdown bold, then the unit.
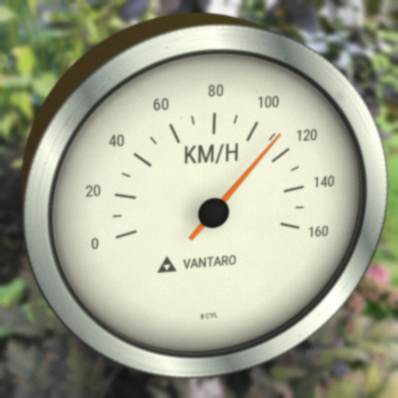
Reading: **110** km/h
